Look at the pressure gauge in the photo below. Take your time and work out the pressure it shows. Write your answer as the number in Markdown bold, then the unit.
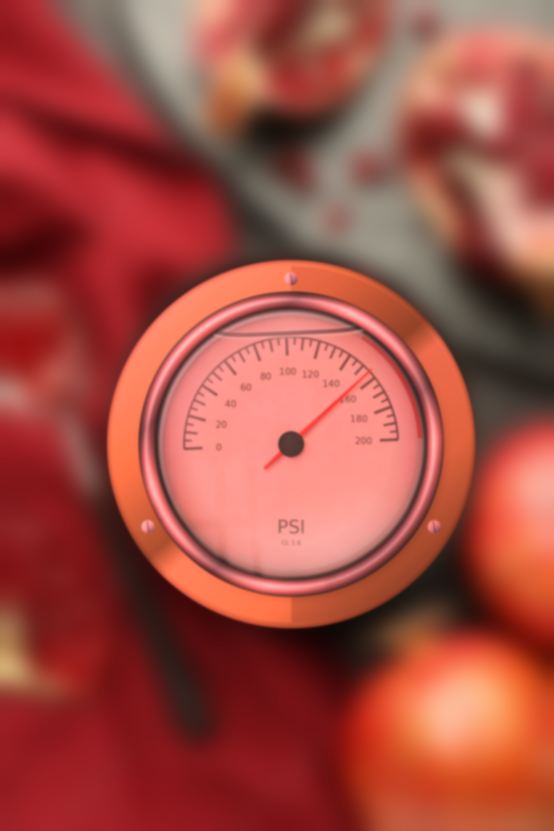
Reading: **155** psi
